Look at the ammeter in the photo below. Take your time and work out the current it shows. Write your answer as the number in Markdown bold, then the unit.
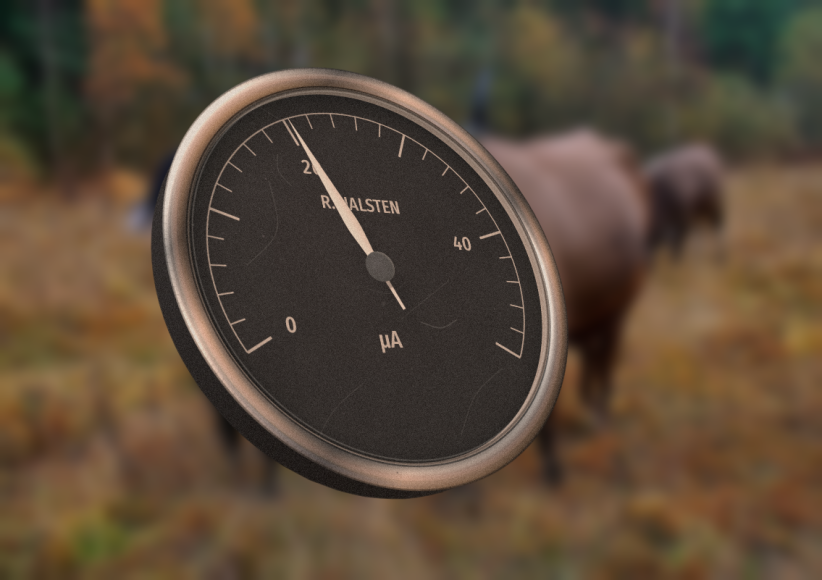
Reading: **20** µA
